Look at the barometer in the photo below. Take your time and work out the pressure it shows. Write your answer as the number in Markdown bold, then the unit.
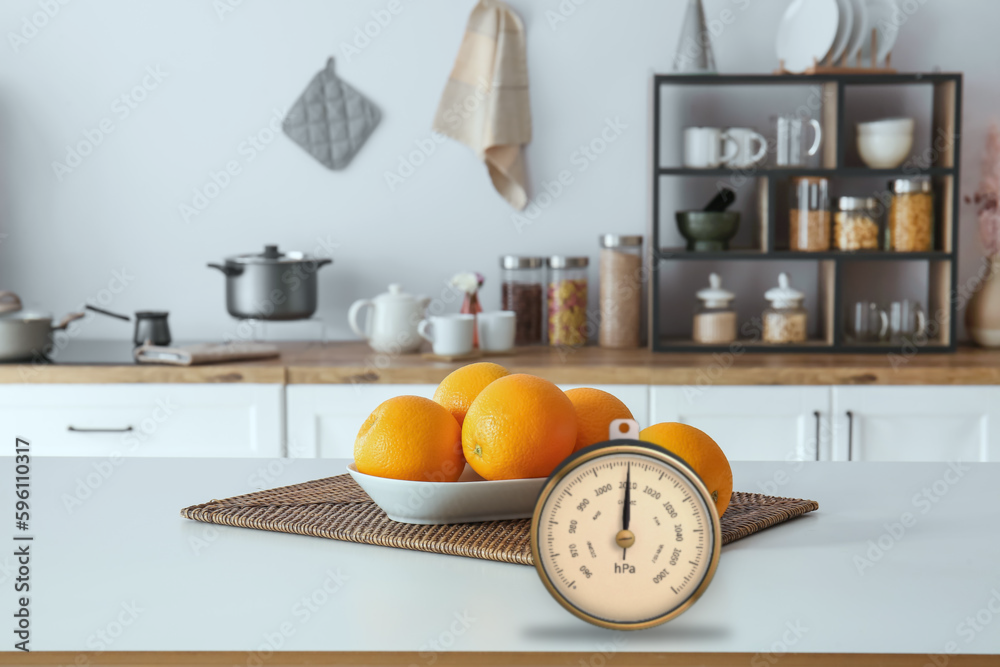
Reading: **1010** hPa
